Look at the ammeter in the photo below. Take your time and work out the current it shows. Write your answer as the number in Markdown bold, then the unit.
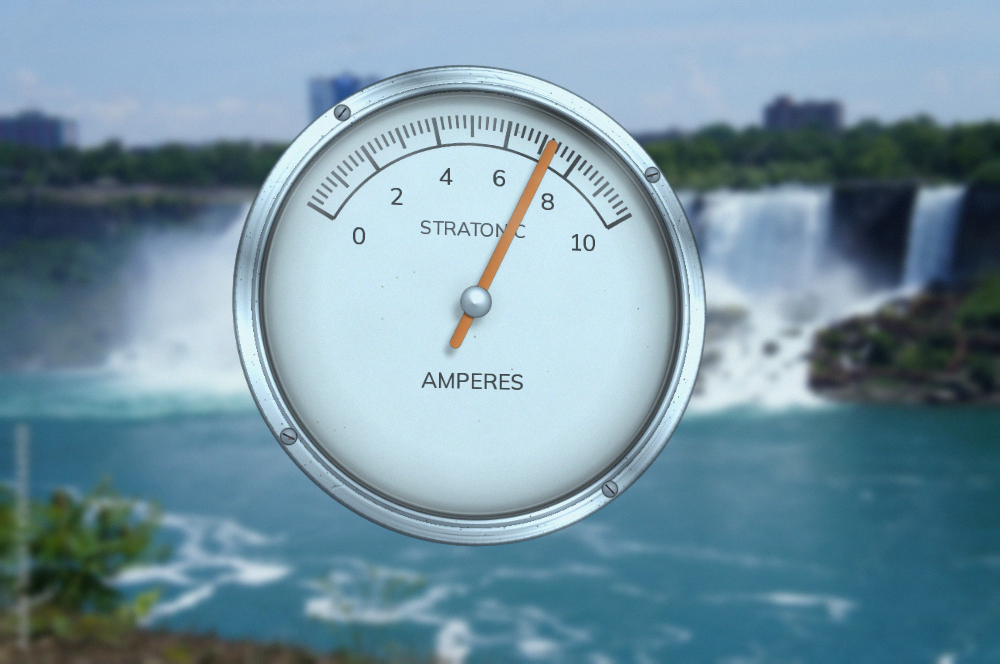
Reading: **7.2** A
